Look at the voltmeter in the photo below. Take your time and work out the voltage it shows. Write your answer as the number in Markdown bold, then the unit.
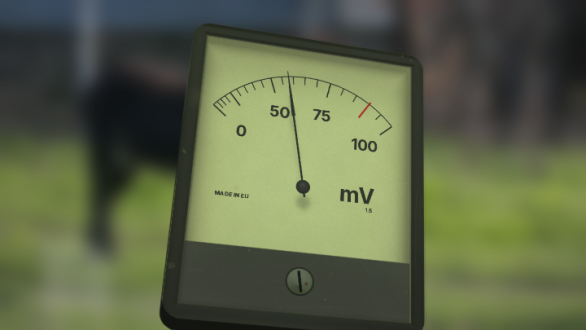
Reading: **57.5** mV
